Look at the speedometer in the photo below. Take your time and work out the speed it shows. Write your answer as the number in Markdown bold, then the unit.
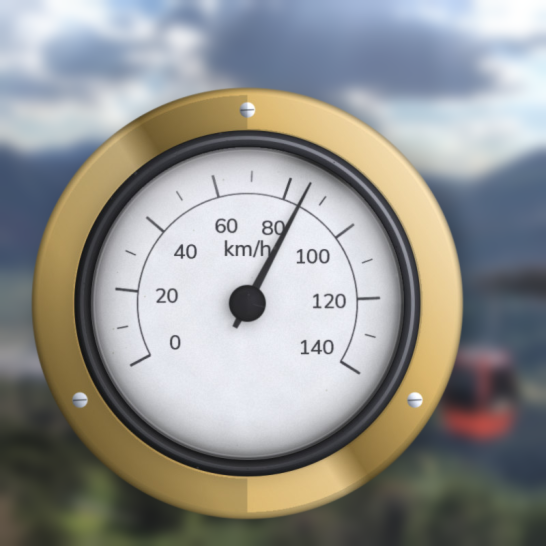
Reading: **85** km/h
